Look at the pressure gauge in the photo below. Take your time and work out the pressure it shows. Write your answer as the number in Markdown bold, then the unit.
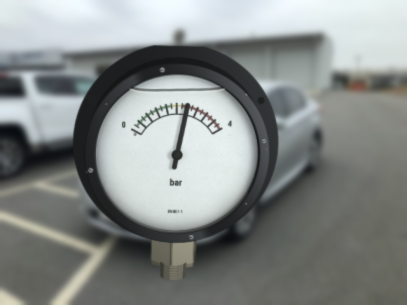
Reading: **2.4** bar
